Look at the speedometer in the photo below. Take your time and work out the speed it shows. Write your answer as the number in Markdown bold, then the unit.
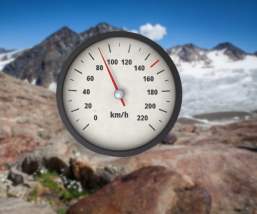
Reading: **90** km/h
